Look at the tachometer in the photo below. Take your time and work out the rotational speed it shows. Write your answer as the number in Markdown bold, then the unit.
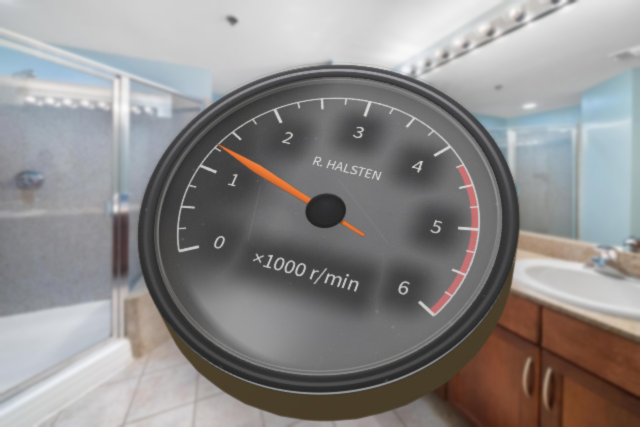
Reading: **1250** rpm
